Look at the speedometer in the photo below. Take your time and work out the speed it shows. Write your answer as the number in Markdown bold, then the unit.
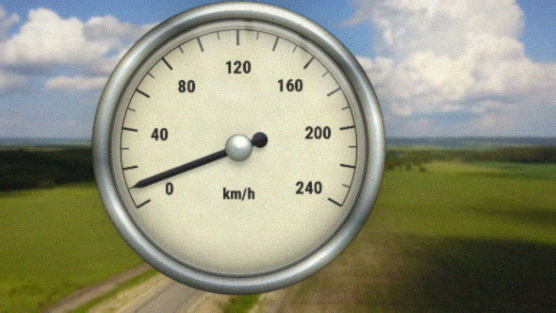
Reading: **10** km/h
